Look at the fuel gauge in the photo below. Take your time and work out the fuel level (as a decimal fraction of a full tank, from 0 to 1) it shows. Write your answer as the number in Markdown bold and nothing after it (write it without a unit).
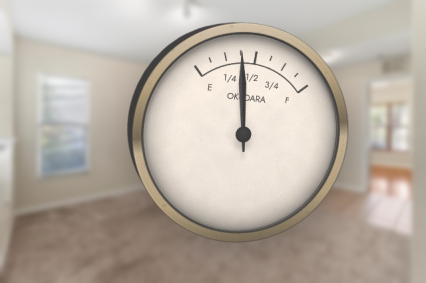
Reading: **0.375**
